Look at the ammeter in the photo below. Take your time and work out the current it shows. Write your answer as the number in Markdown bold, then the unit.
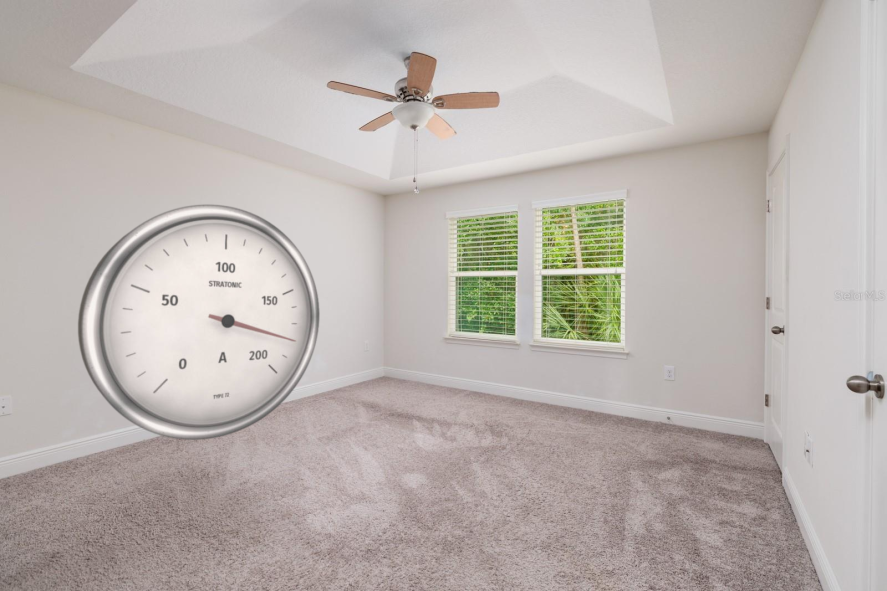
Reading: **180** A
